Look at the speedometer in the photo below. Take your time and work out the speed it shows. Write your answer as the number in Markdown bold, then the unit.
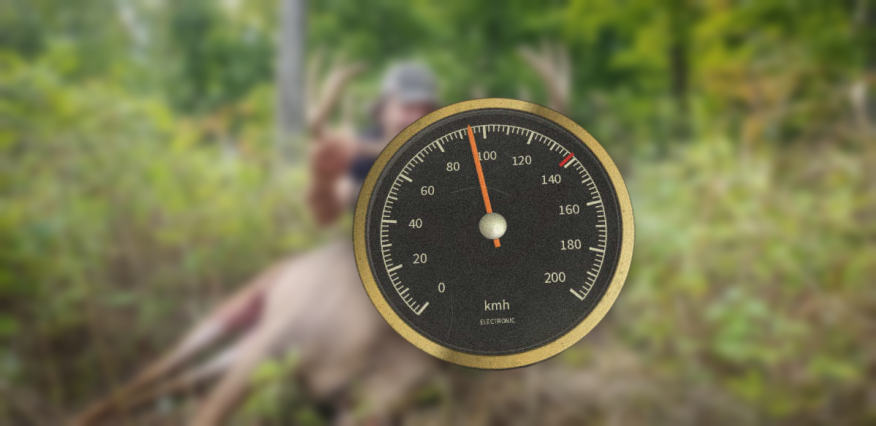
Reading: **94** km/h
